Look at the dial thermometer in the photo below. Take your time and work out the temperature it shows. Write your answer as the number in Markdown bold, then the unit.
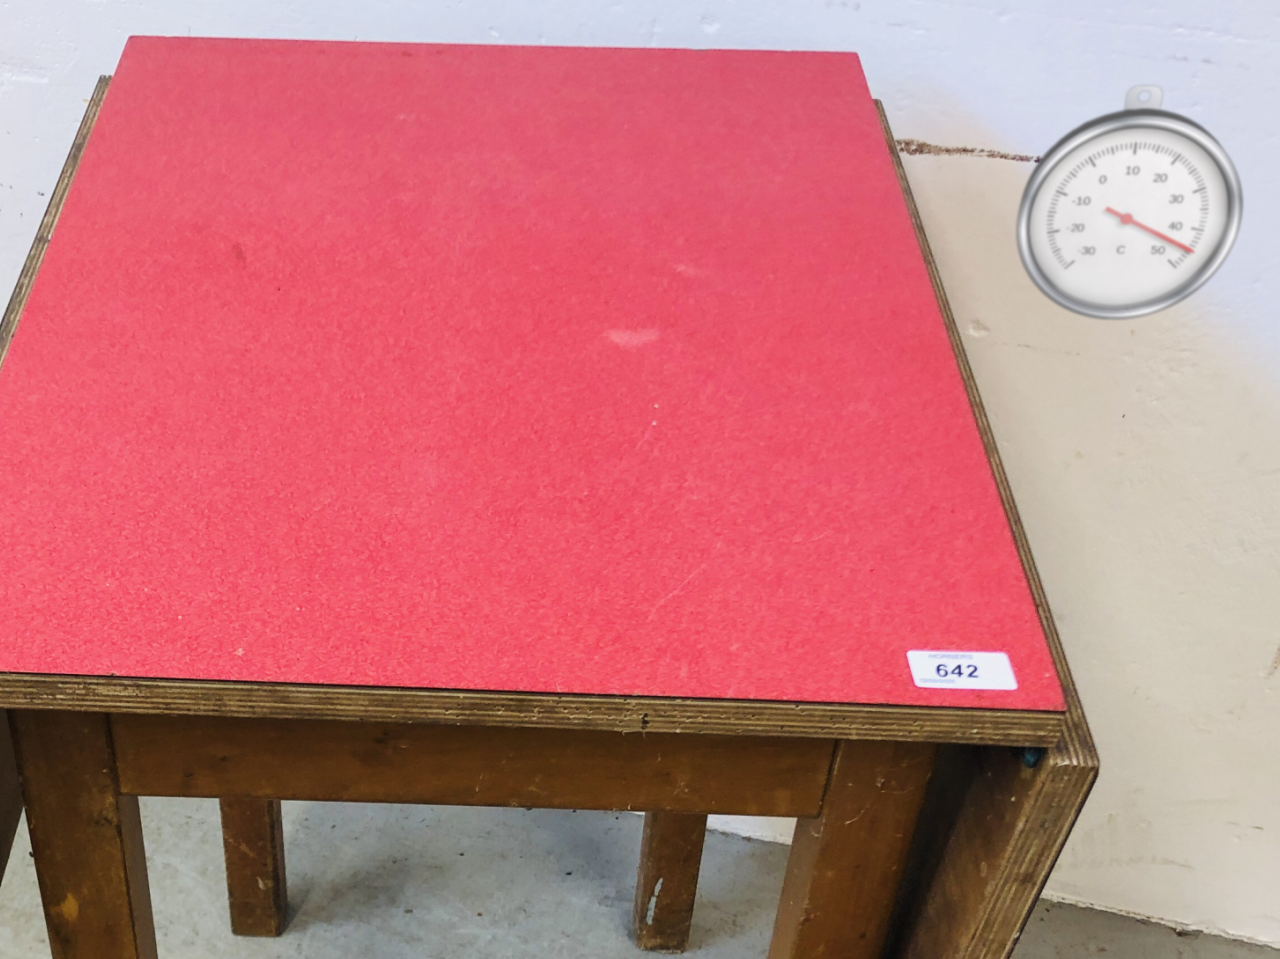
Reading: **45** °C
